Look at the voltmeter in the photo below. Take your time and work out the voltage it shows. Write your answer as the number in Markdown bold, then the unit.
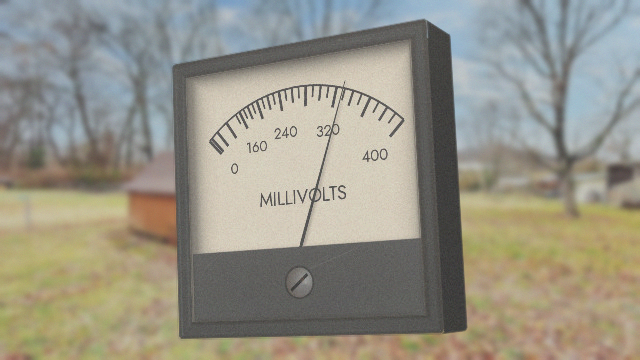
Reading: **330** mV
